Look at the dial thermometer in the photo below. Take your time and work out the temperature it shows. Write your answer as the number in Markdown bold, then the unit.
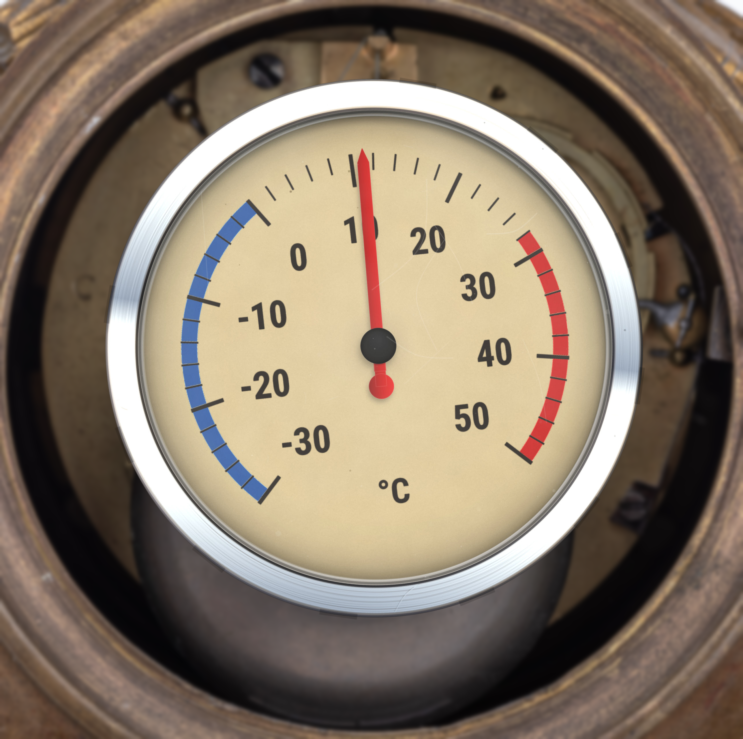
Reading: **11** °C
